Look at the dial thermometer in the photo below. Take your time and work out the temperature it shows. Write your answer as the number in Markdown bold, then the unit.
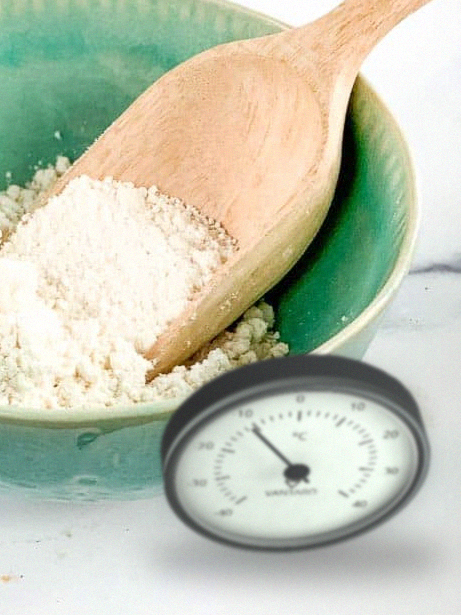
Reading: **-10** °C
